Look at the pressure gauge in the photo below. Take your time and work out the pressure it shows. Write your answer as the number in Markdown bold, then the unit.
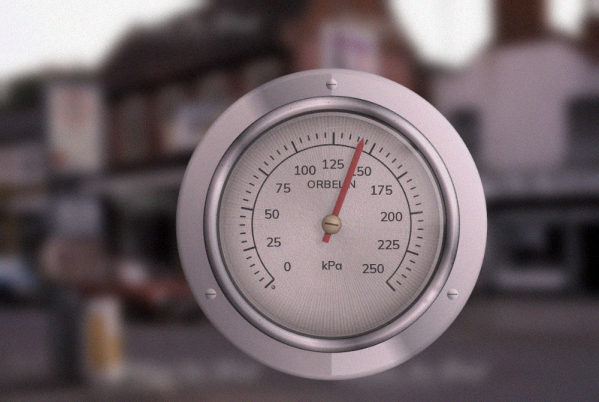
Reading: **142.5** kPa
